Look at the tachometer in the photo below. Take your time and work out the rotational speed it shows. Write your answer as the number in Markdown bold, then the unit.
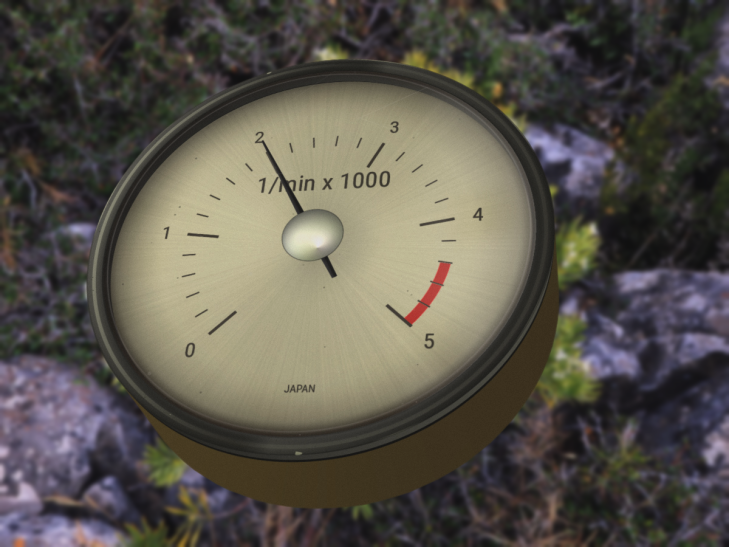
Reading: **2000** rpm
